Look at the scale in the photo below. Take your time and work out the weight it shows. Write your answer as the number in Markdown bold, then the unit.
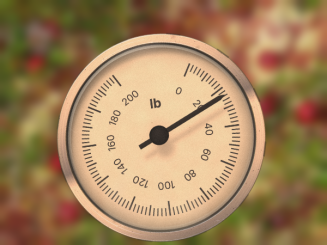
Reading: **24** lb
